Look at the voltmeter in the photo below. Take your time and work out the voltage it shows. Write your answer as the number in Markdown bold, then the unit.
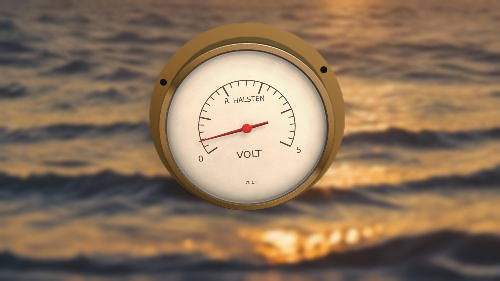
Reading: **0.4** V
